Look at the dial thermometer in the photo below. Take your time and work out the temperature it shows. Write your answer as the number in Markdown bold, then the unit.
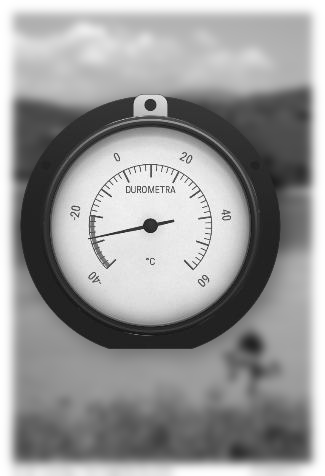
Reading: **-28** °C
